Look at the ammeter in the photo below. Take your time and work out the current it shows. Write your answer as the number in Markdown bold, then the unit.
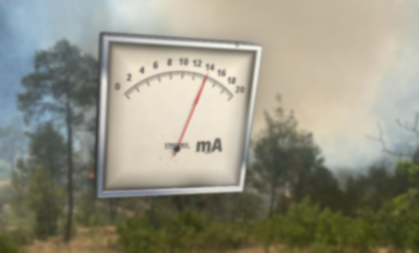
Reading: **14** mA
